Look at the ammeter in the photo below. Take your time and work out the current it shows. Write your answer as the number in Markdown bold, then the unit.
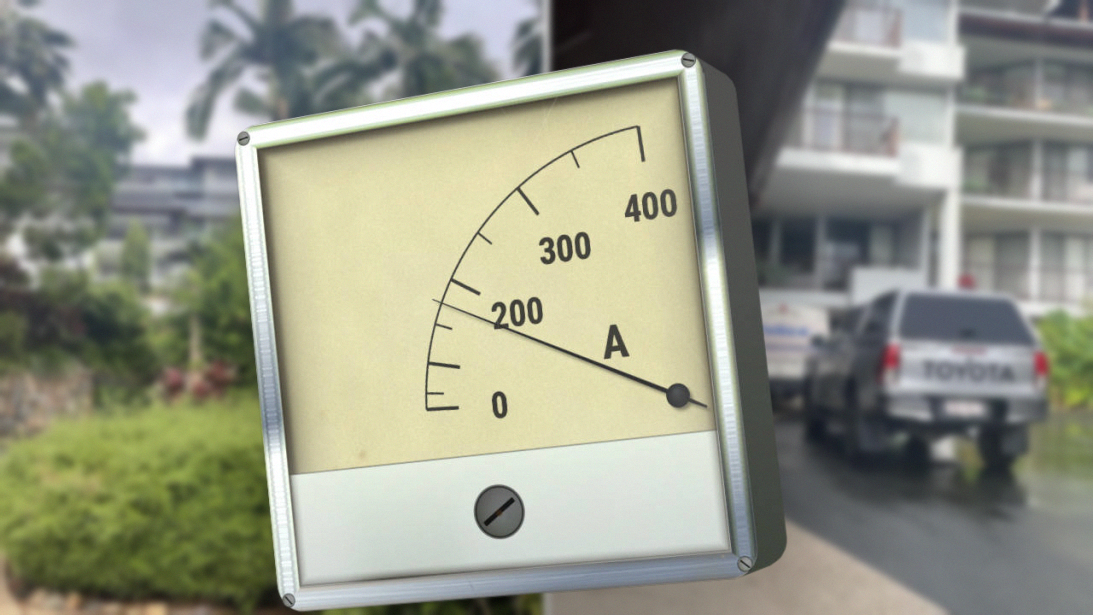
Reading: **175** A
